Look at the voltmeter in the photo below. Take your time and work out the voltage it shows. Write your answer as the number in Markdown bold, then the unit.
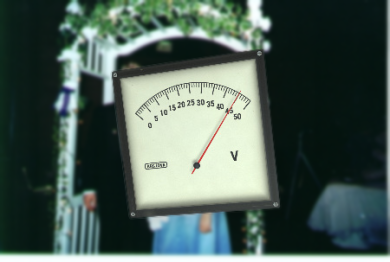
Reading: **45** V
